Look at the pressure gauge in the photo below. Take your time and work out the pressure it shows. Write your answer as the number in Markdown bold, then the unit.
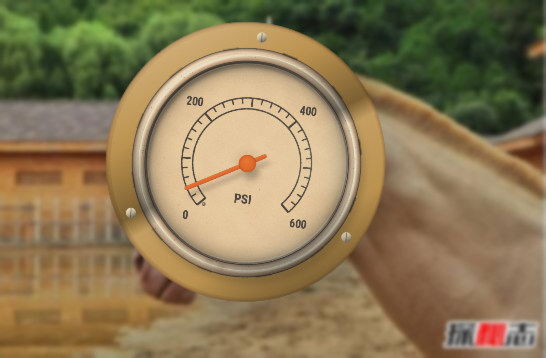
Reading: **40** psi
